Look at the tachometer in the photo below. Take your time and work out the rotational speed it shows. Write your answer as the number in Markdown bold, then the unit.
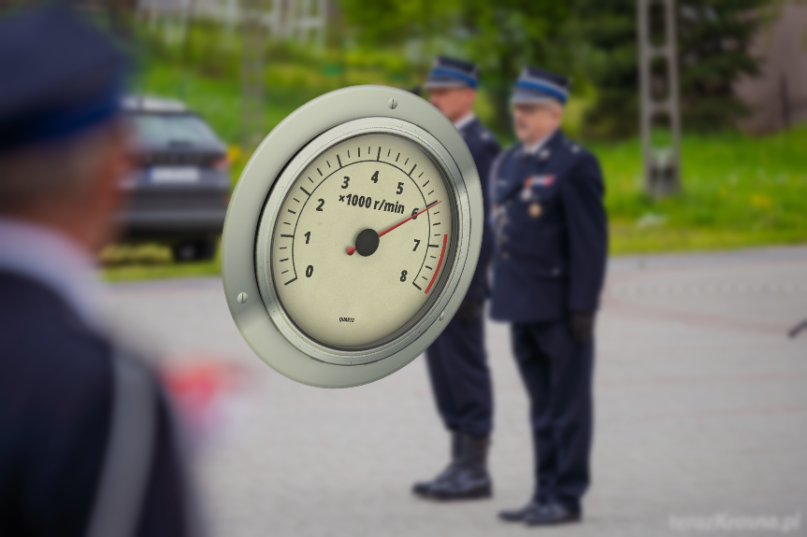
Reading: **6000** rpm
